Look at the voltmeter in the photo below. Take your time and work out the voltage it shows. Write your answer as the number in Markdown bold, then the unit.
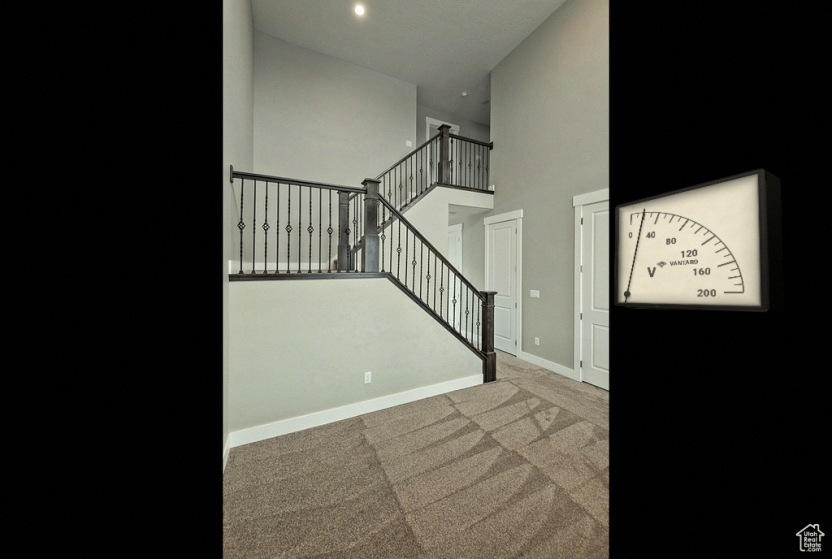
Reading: **20** V
